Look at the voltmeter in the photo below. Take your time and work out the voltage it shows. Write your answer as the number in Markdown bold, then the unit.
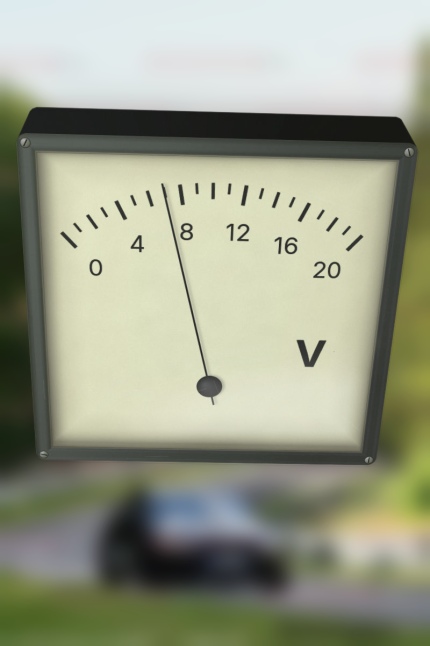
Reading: **7** V
